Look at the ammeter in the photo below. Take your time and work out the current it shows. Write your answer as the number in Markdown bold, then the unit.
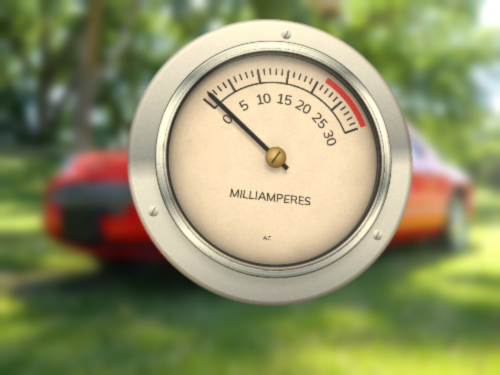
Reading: **1** mA
